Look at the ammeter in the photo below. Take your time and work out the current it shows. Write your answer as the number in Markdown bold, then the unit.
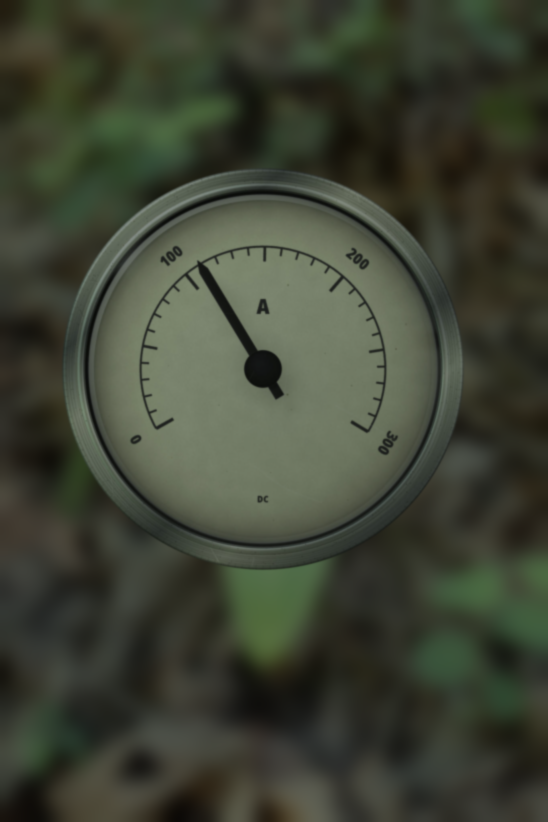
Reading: **110** A
